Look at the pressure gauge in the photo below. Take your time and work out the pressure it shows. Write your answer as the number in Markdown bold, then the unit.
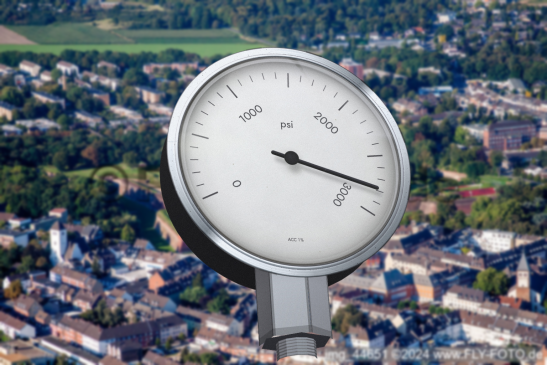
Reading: **2800** psi
